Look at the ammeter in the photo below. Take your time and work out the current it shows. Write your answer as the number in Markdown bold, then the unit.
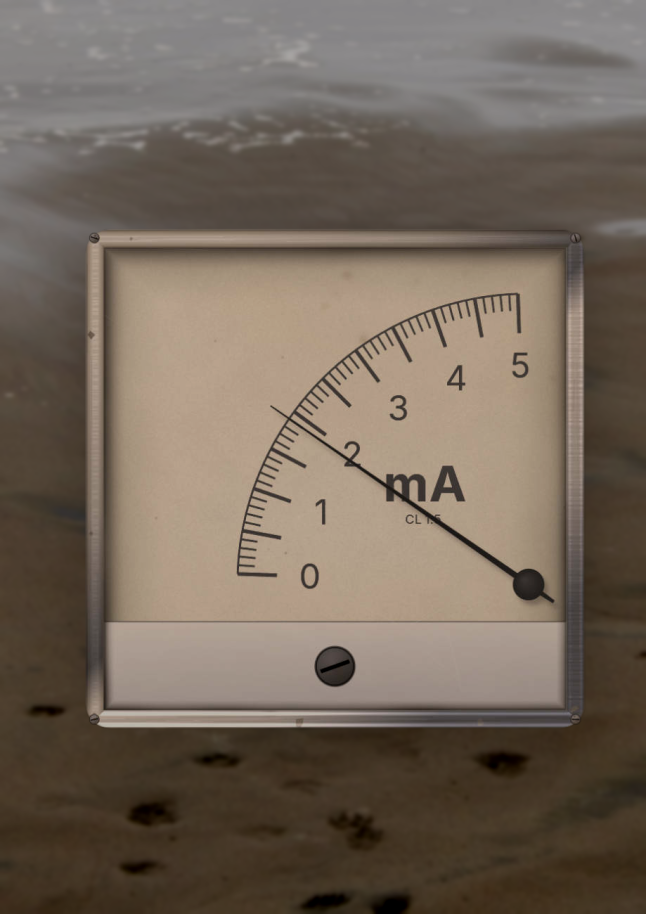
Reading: **1.9** mA
